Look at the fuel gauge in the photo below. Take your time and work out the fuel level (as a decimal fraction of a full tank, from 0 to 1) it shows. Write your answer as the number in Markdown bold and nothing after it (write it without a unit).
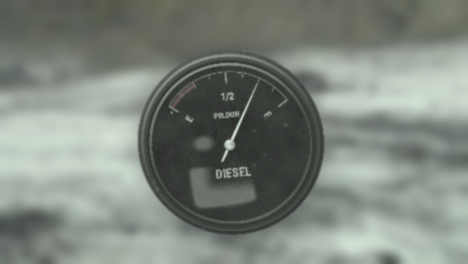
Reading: **0.75**
